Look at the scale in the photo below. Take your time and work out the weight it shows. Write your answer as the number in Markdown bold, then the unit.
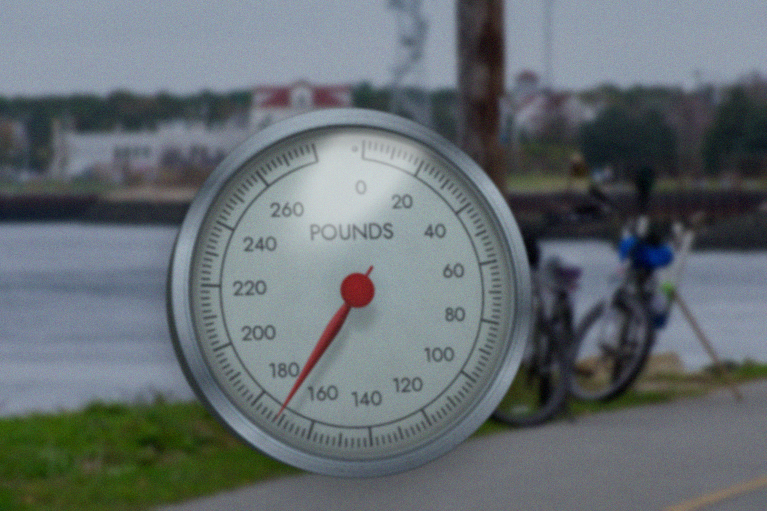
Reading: **172** lb
